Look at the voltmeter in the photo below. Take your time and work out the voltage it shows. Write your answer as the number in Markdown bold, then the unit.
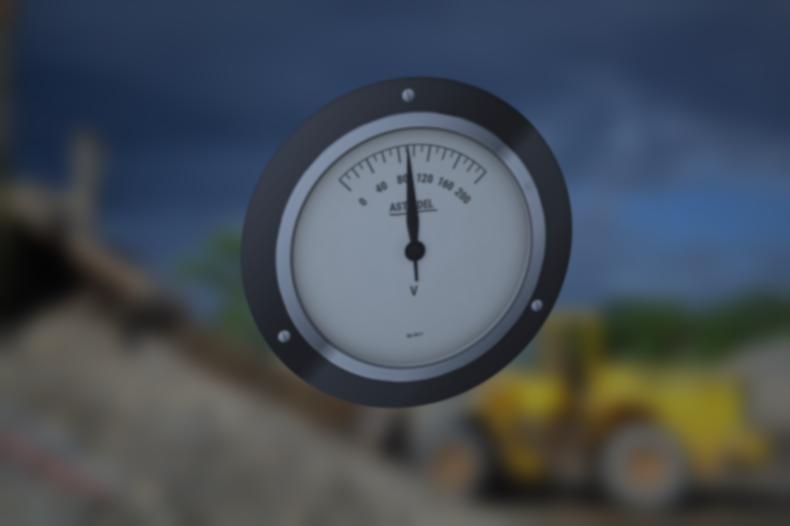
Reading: **90** V
